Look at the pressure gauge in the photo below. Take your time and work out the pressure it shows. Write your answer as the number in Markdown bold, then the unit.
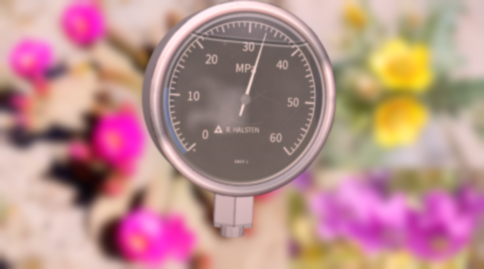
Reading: **33** MPa
